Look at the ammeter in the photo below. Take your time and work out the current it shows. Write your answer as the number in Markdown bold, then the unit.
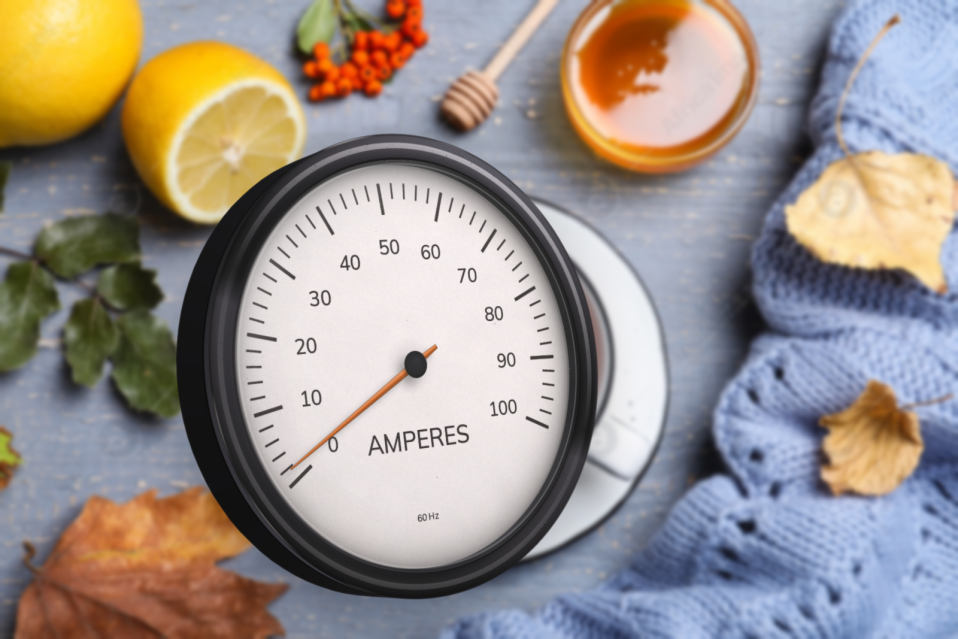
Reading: **2** A
